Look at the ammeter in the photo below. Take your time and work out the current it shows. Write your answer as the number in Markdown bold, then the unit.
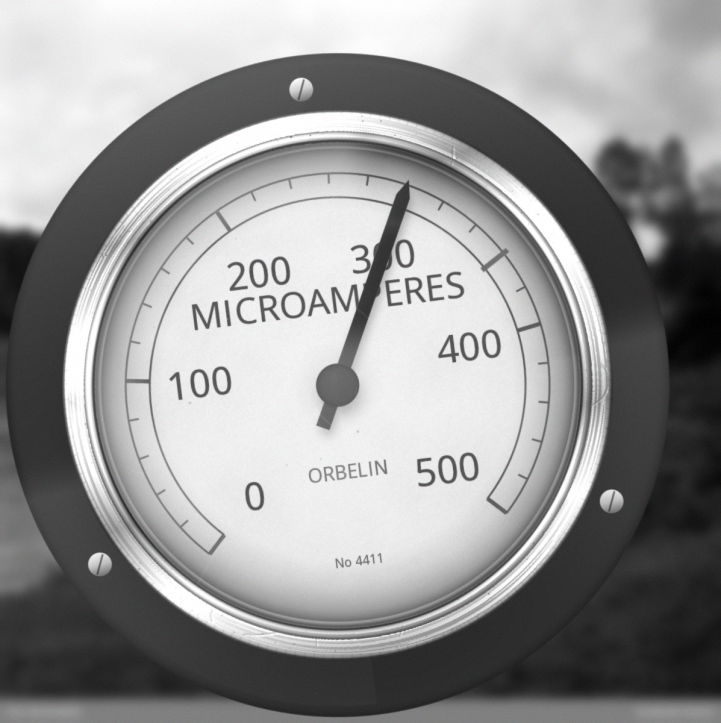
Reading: **300** µA
